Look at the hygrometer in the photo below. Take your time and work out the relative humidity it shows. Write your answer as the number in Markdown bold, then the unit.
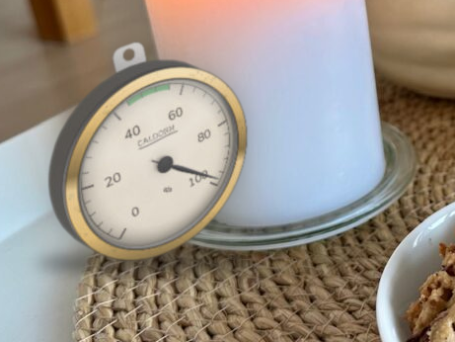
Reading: **98** %
